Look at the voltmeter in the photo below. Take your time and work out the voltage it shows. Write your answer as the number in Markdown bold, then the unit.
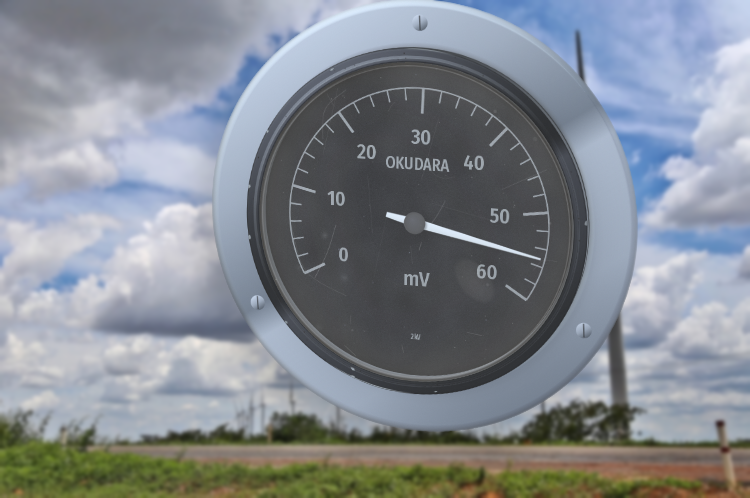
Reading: **55** mV
